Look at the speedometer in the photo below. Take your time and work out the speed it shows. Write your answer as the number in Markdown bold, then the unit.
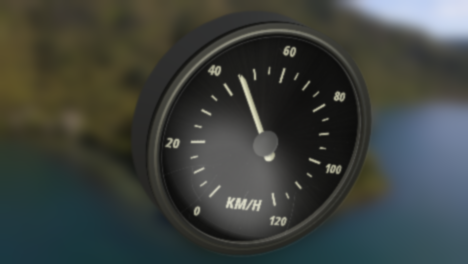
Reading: **45** km/h
